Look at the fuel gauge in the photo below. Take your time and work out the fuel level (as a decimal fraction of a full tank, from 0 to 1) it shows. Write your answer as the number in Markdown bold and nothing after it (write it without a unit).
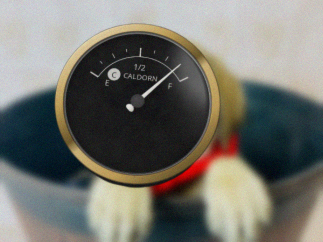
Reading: **0.875**
